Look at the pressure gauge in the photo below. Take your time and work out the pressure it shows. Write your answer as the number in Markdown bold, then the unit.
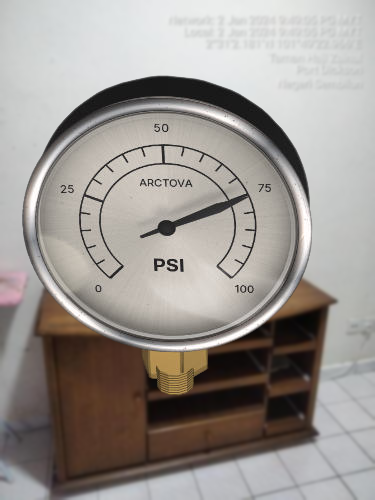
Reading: **75** psi
